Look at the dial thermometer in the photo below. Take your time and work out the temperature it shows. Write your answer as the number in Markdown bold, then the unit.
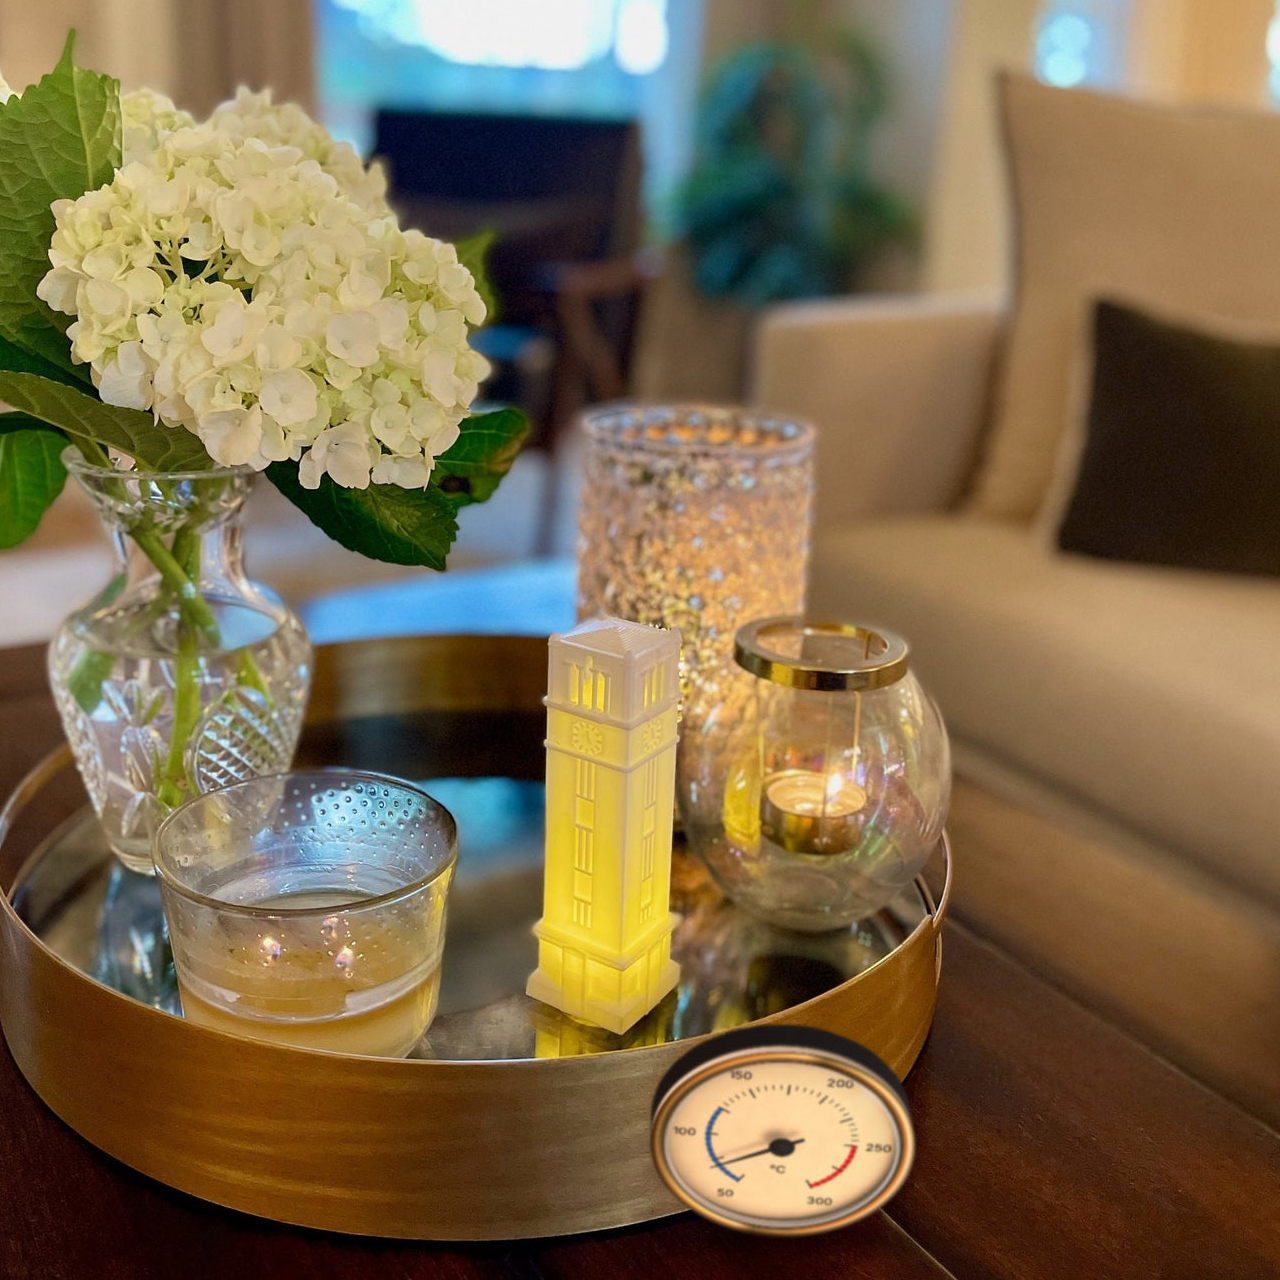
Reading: **75** °C
